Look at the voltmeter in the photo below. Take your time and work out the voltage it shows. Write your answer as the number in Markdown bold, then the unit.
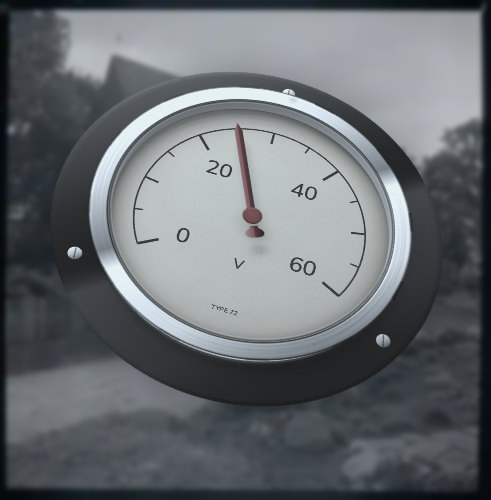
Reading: **25** V
